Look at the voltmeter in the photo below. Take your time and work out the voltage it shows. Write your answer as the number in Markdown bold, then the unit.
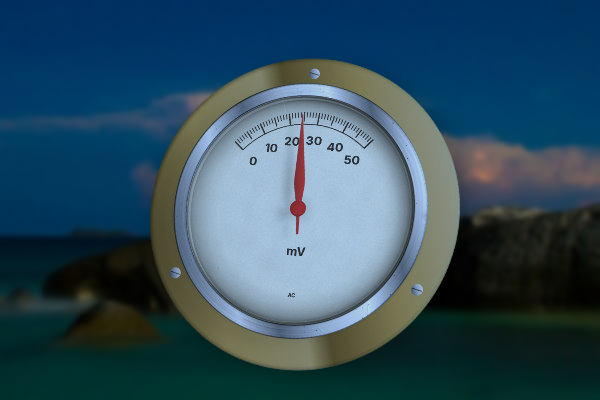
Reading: **25** mV
